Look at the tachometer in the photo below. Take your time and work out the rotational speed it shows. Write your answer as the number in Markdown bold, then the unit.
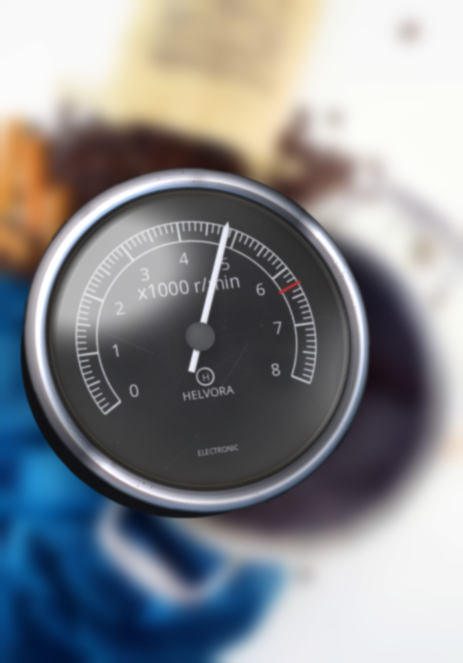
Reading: **4800** rpm
